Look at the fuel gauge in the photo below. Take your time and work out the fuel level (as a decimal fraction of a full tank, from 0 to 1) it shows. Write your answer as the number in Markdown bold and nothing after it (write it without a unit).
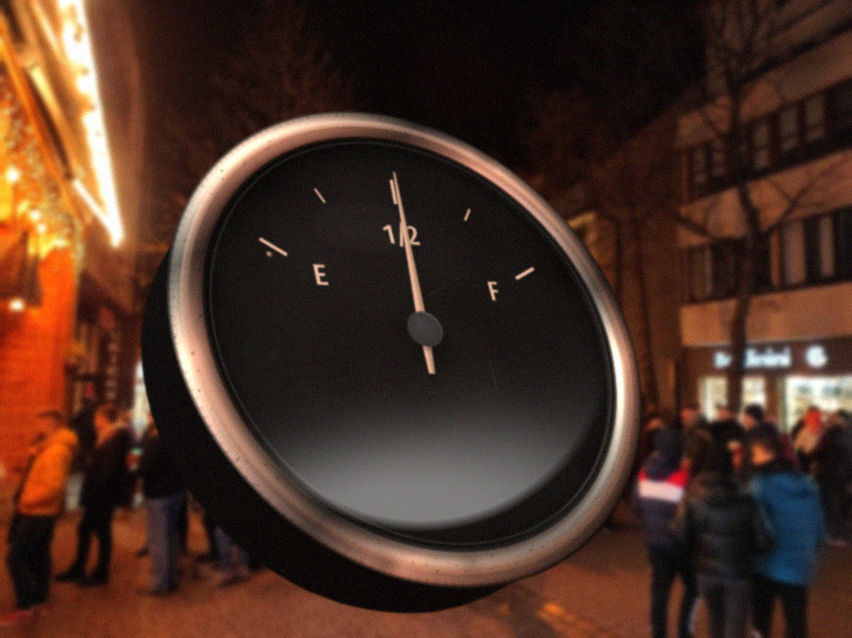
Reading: **0.5**
